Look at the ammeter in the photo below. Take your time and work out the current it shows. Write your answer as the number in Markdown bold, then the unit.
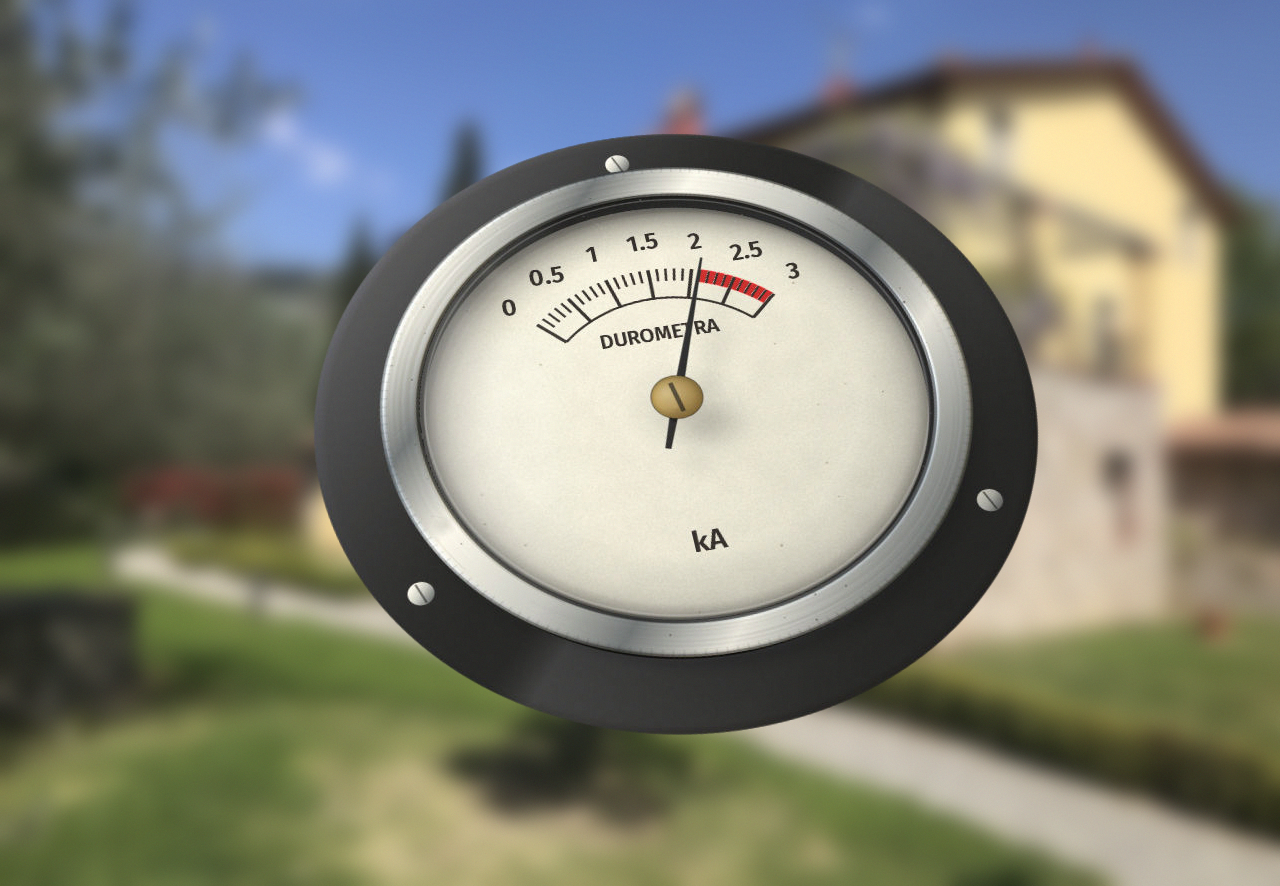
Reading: **2.1** kA
